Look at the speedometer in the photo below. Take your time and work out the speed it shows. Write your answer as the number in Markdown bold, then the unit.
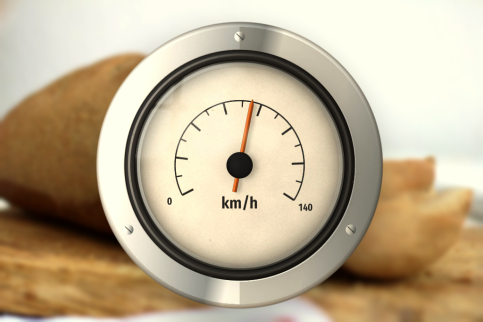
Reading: **75** km/h
